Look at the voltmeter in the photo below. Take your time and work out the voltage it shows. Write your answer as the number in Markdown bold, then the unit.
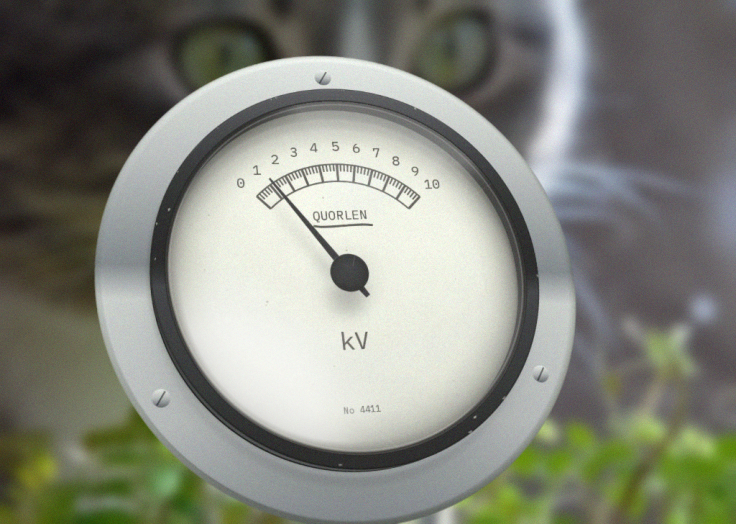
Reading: **1** kV
